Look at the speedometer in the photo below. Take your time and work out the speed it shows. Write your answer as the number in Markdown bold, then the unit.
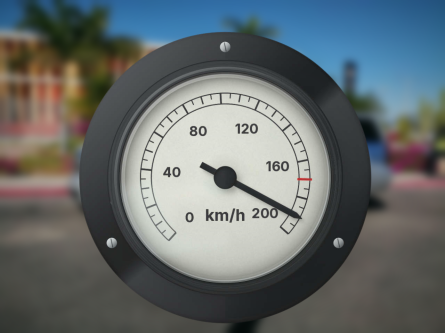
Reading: **190** km/h
